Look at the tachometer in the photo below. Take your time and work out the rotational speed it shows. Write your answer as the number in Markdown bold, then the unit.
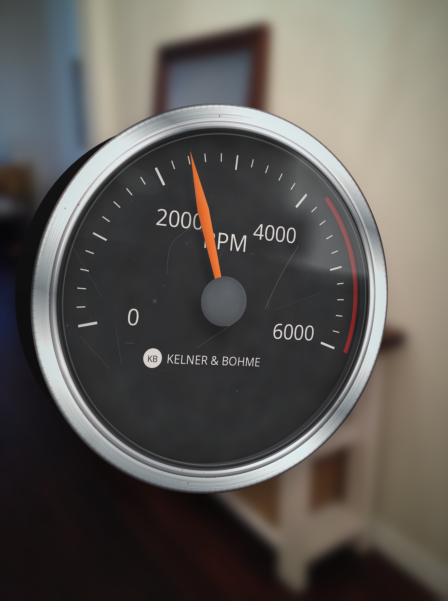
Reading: **2400** rpm
